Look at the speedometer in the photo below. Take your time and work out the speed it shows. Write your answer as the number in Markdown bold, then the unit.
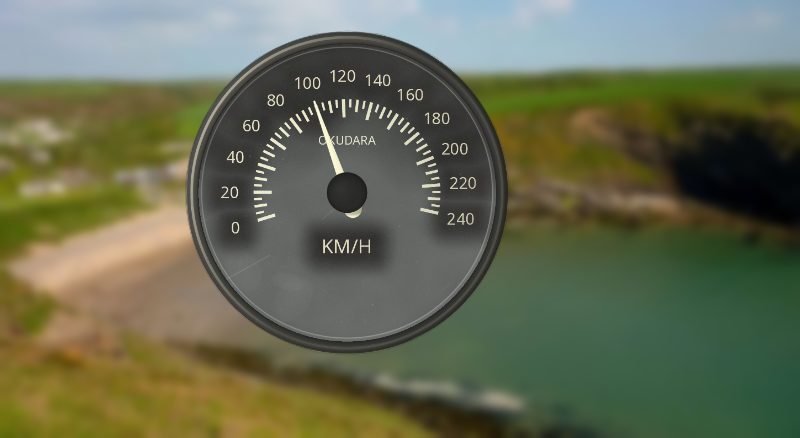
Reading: **100** km/h
